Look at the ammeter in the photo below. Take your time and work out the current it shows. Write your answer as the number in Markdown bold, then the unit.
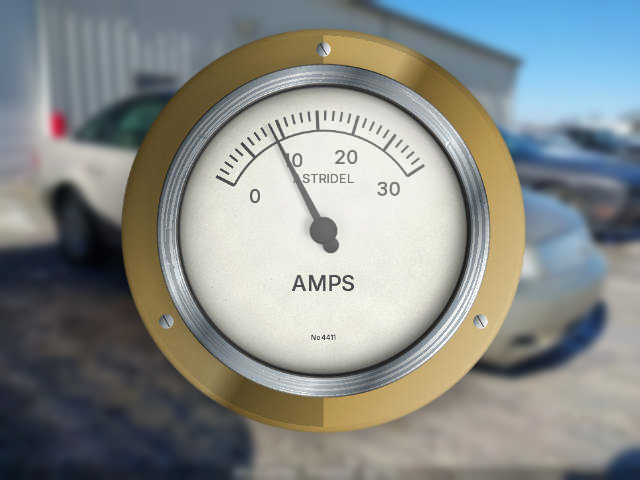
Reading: **9** A
